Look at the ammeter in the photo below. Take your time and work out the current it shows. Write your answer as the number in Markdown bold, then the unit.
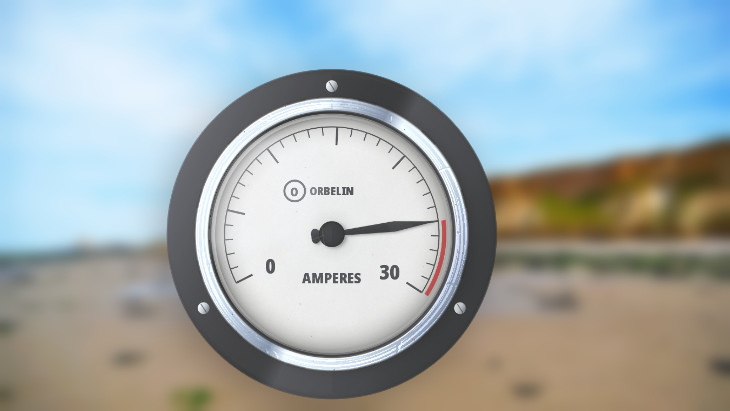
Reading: **25** A
